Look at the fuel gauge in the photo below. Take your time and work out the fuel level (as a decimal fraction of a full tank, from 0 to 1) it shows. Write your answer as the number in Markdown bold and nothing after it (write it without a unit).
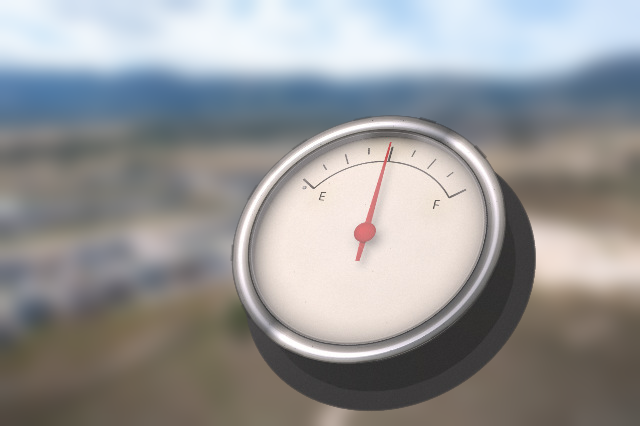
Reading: **0.5**
